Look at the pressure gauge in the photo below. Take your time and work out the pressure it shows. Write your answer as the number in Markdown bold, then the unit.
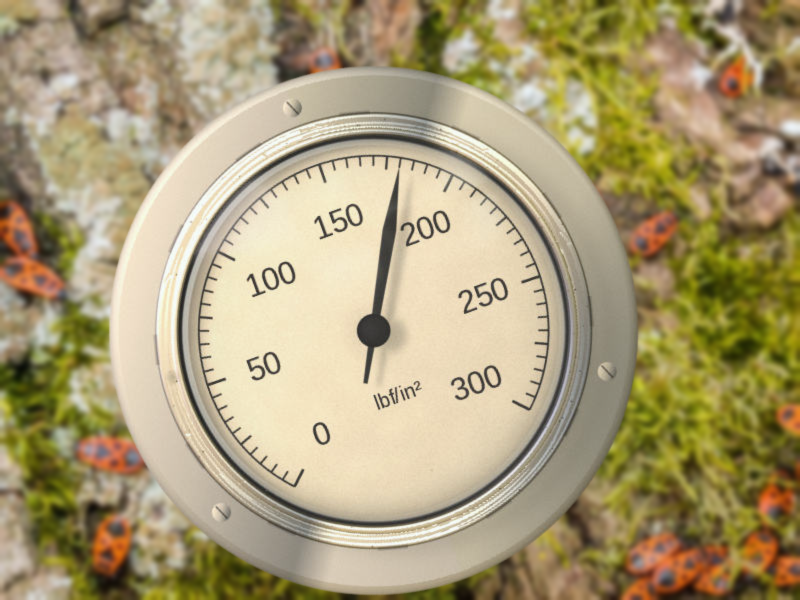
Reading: **180** psi
